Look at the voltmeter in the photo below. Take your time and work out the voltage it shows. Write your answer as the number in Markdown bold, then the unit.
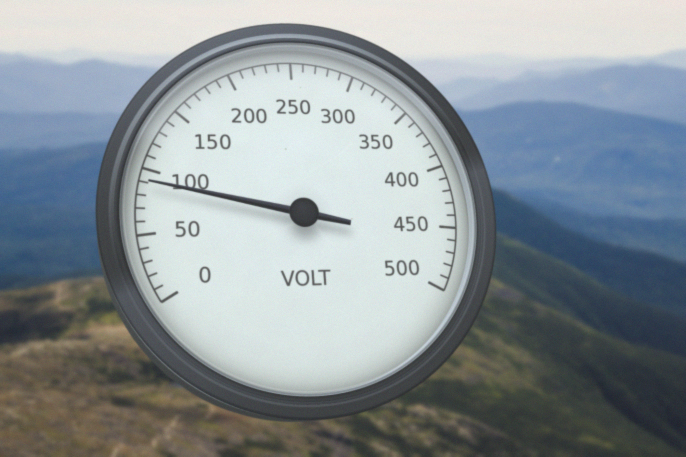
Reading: **90** V
